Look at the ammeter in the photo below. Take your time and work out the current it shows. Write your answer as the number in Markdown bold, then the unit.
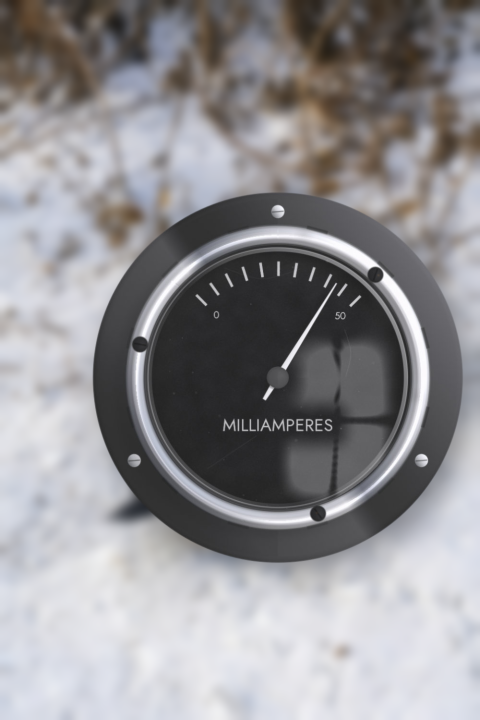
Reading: **42.5** mA
